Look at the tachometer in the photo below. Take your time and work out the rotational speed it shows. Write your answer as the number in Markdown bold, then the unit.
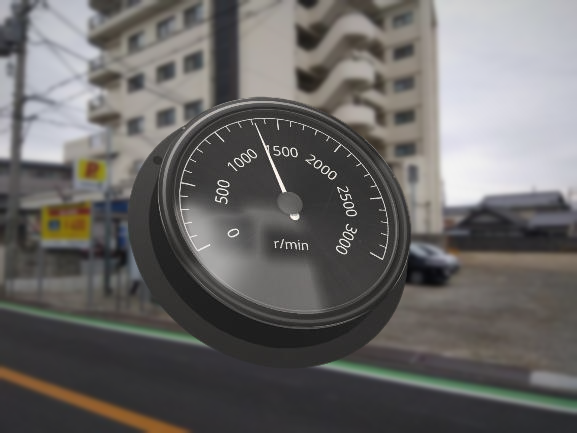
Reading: **1300** rpm
